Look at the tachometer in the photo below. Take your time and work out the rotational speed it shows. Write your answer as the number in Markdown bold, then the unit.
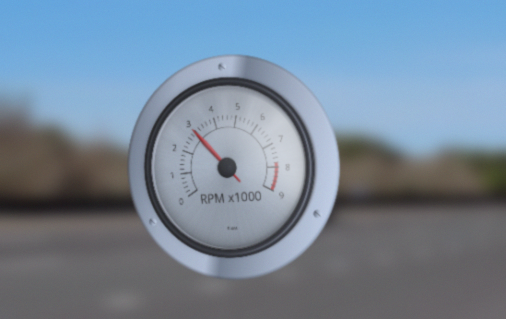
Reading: **3000** rpm
